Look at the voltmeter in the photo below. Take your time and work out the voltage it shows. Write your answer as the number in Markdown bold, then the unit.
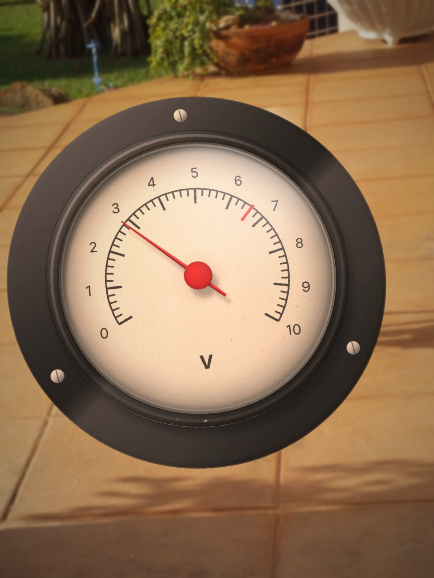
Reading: **2.8** V
